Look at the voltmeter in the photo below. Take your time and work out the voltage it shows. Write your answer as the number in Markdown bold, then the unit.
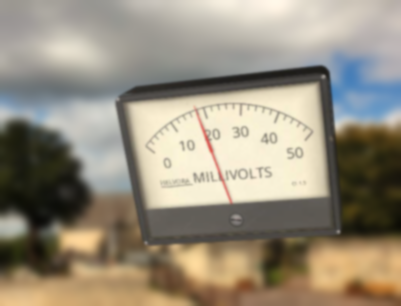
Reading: **18** mV
